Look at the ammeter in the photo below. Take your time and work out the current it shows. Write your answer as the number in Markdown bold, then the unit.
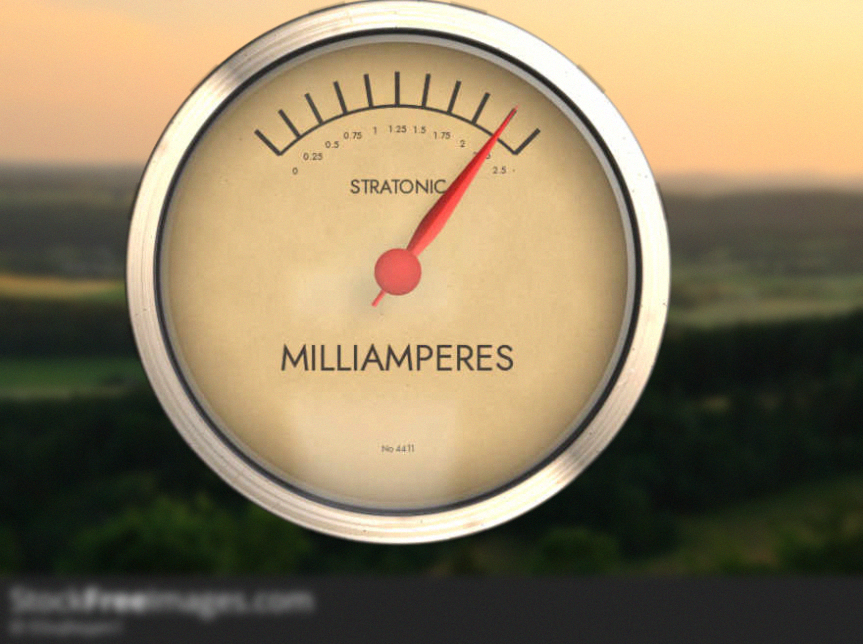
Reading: **2.25** mA
